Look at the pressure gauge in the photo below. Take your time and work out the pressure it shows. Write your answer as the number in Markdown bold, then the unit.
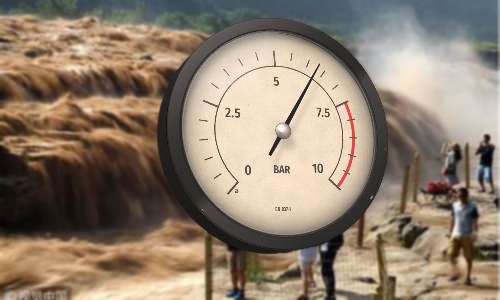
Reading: **6.25** bar
